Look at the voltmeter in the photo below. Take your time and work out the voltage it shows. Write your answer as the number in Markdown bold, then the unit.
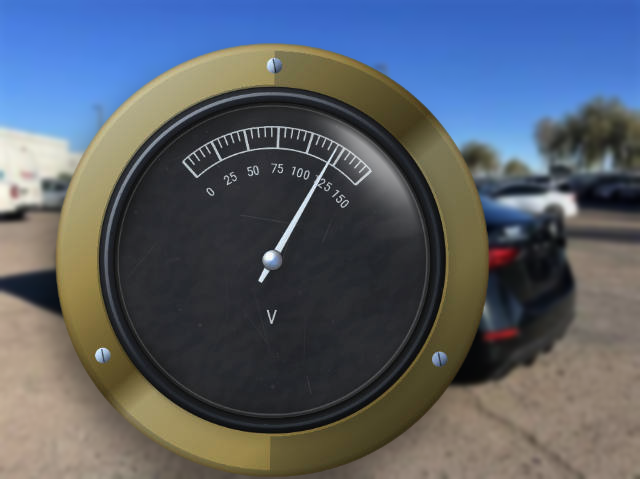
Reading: **120** V
